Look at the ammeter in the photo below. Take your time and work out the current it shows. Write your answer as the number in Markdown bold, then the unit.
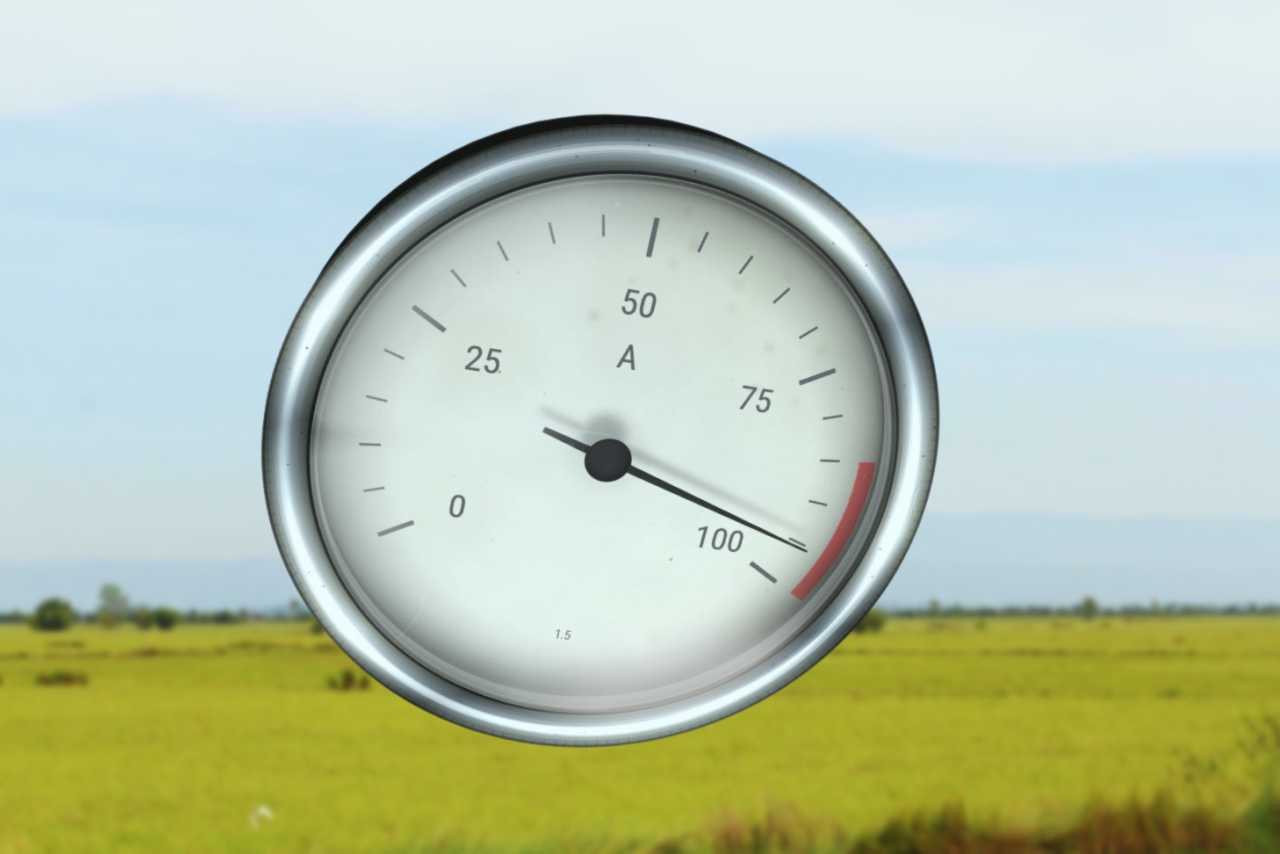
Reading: **95** A
